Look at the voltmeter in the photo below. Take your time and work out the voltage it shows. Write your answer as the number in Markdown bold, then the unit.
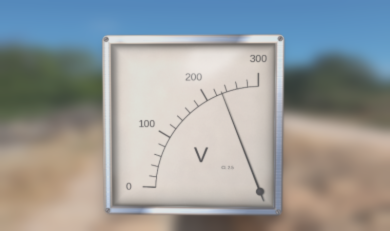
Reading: **230** V
